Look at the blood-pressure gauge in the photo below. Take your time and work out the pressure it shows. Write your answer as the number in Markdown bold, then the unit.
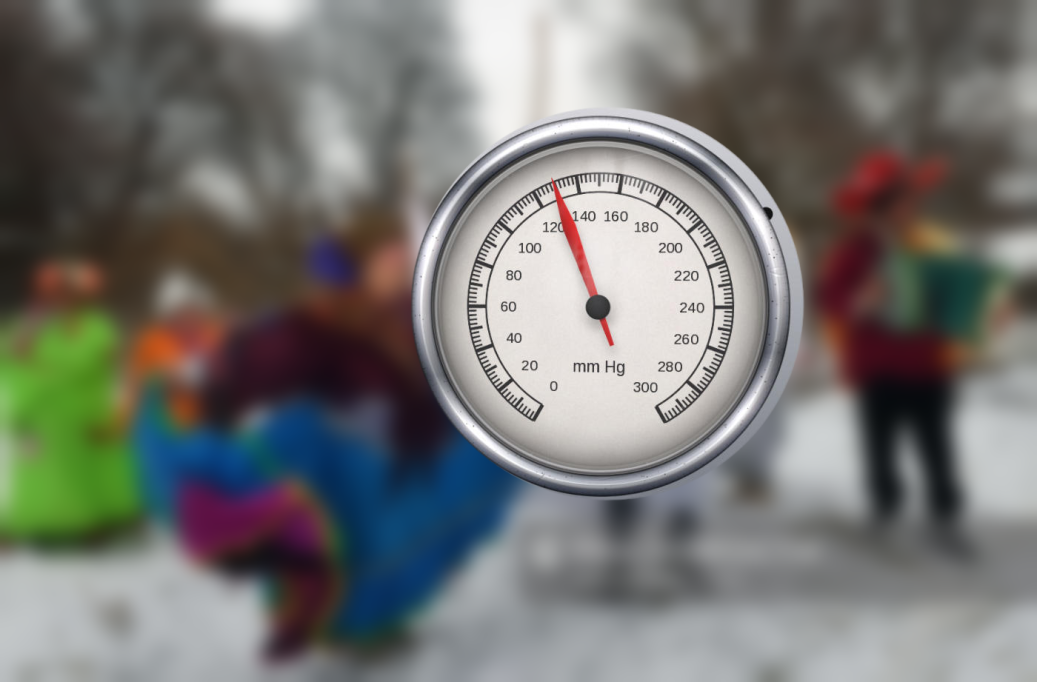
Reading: **130** mmHg
